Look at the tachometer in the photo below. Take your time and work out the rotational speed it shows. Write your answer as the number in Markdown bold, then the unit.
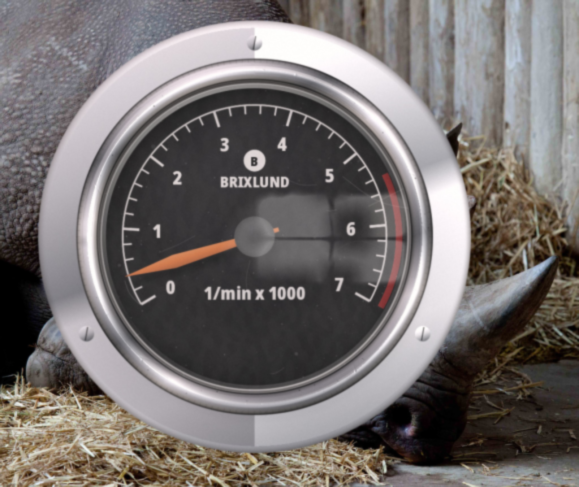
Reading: **400** rpm
